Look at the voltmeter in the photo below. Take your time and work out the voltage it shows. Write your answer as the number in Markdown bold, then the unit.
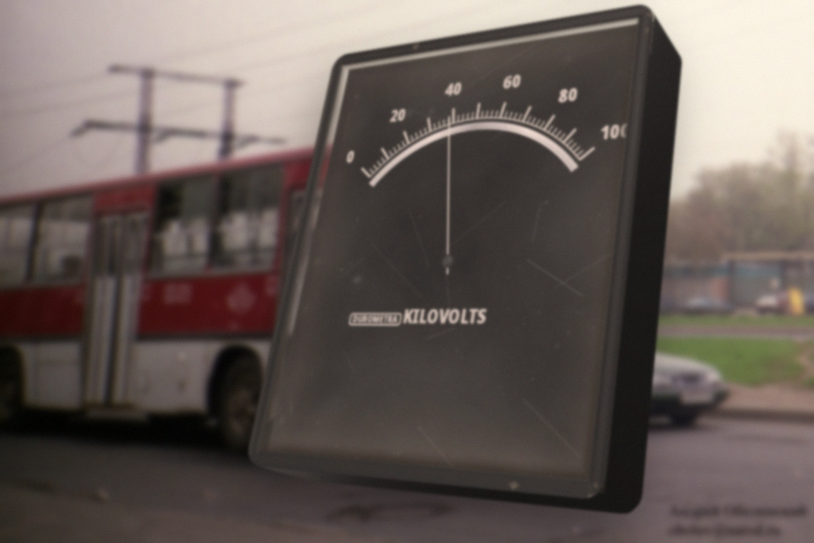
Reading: **40** kV
